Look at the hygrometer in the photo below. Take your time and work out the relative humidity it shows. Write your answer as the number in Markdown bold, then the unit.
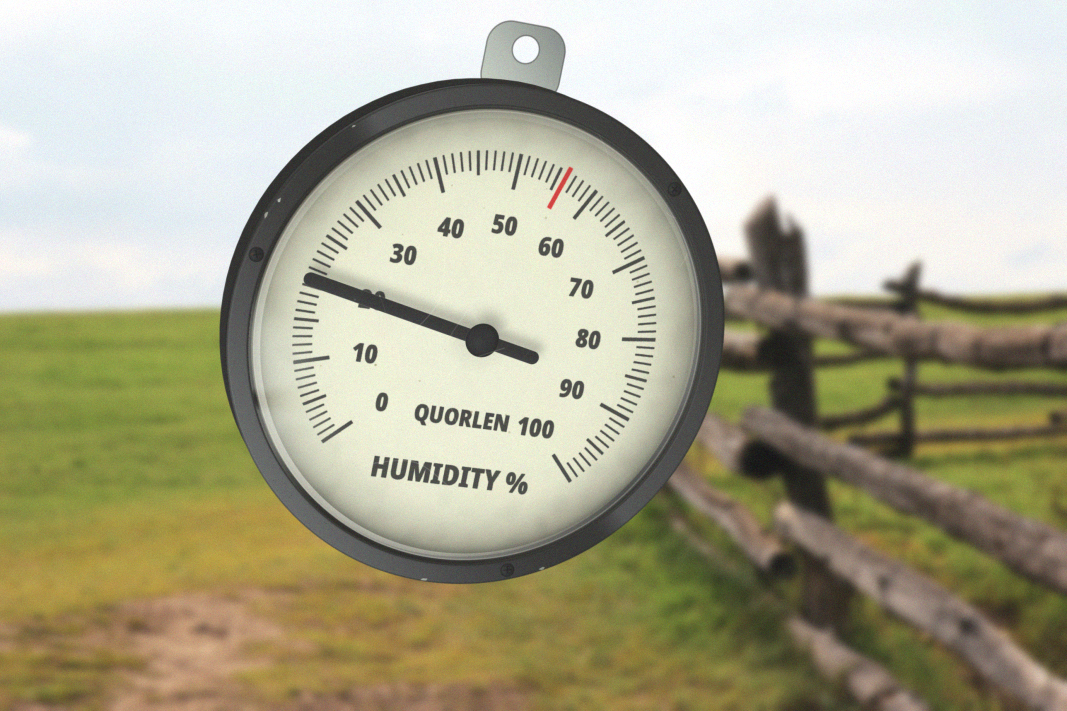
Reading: **20** %
